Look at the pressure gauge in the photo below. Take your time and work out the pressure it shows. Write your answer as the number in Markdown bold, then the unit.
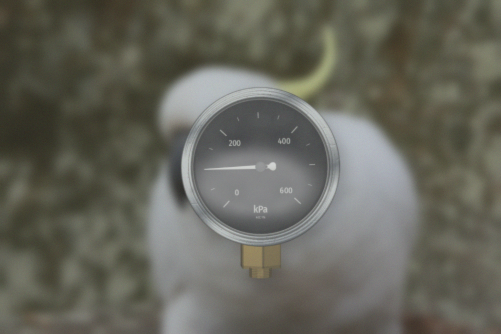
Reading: **100** kPa
